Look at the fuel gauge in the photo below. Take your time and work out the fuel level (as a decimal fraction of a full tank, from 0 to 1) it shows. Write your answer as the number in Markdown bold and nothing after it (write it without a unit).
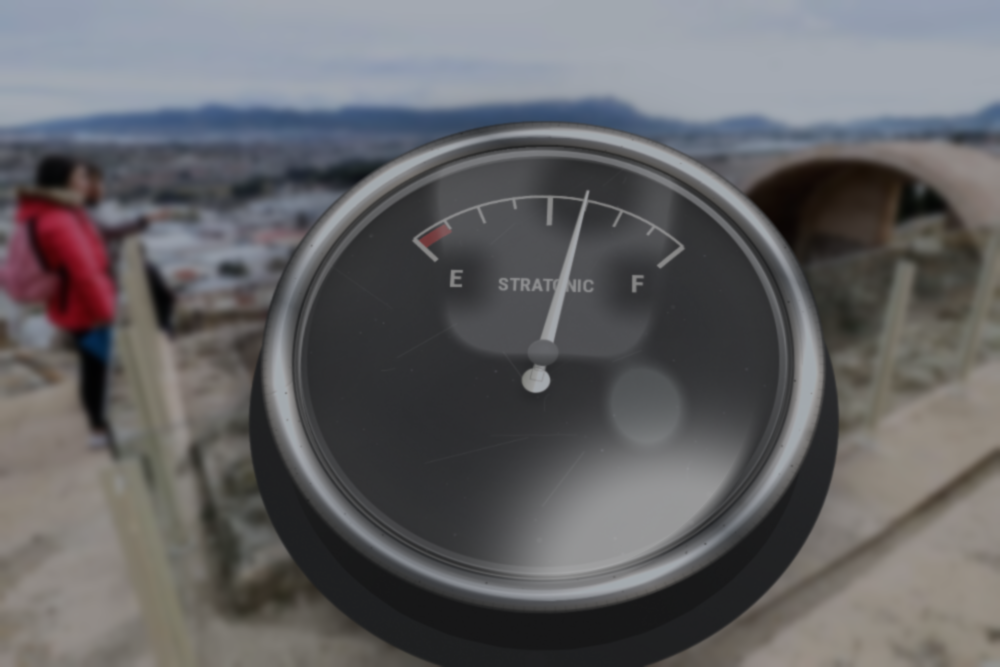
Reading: **0.625**
